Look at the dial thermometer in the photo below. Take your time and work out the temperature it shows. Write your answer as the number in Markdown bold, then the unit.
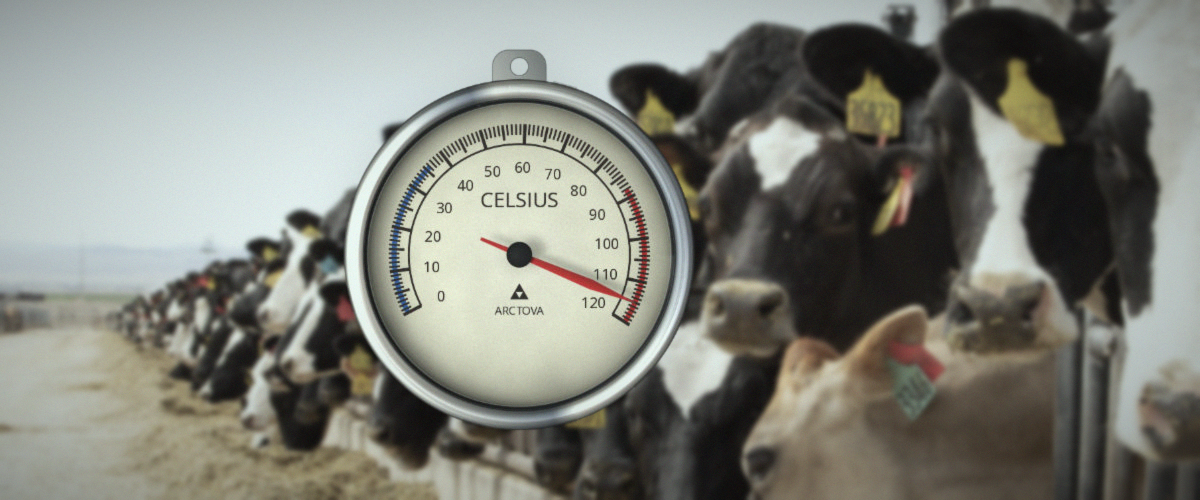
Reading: **115** °C
